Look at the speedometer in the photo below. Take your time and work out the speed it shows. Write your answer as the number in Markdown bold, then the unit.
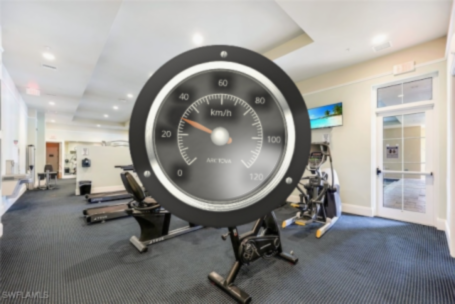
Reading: **30** km/h
